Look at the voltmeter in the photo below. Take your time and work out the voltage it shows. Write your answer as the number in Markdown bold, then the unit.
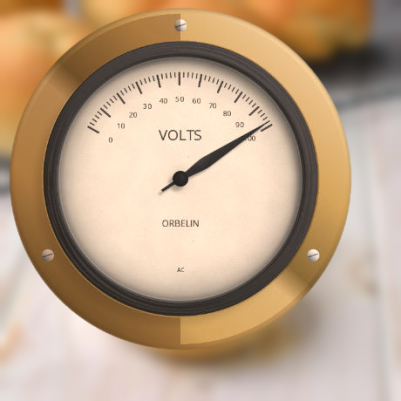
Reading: **98** V
